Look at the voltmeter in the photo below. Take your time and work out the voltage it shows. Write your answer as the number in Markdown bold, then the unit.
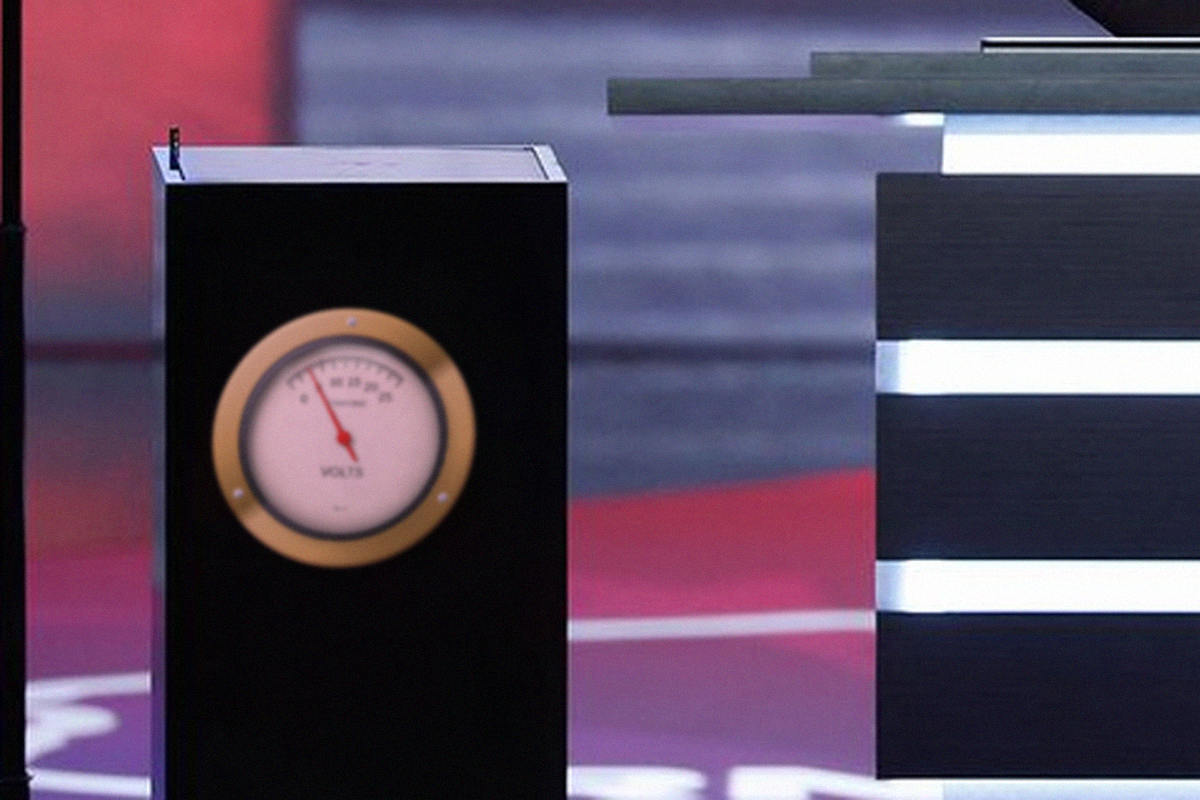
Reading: **5** V
